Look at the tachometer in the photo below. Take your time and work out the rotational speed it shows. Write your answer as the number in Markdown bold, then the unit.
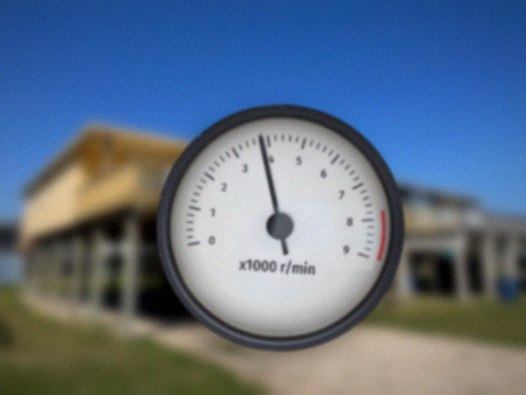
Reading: **3800** rpm
